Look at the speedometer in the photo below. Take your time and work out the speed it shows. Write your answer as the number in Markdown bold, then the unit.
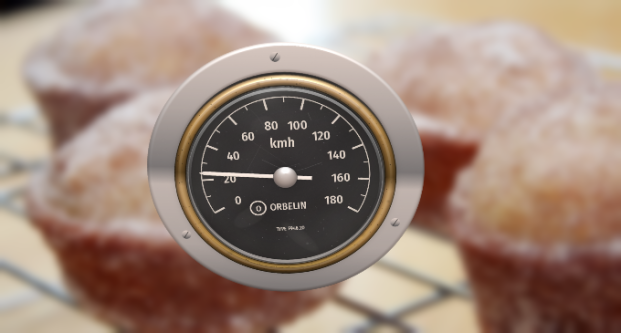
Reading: **25** km/h
